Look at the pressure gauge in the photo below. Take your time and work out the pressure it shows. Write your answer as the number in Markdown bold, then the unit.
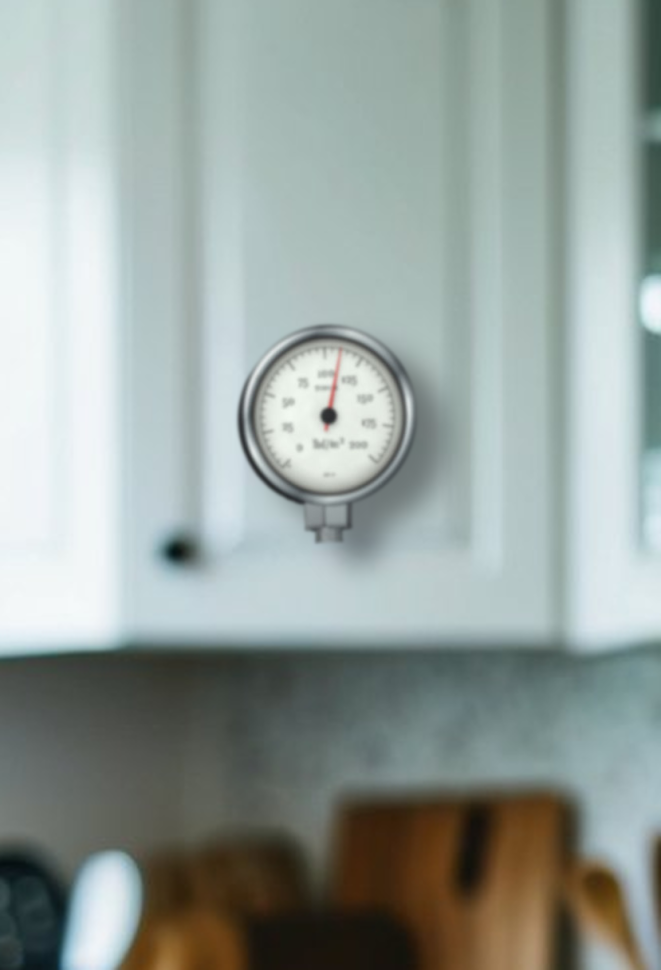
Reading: **110** psi
